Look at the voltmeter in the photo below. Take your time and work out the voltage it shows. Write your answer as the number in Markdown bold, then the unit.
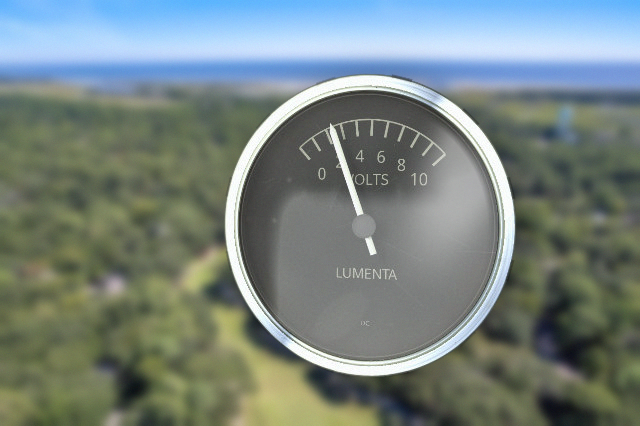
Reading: **2.5** V
